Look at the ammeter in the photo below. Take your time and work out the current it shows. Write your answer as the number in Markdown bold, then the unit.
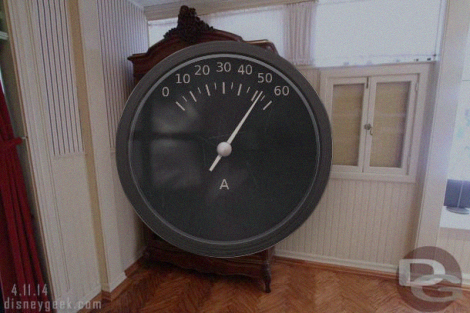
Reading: **52.5** A
